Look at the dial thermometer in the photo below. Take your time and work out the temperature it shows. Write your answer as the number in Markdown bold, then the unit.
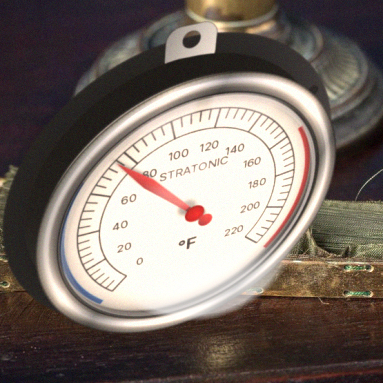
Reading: **76** °F
